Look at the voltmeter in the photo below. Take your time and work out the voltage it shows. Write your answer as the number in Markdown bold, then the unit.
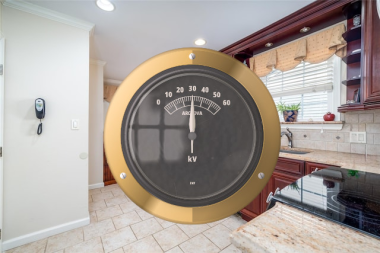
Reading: **30** kV
